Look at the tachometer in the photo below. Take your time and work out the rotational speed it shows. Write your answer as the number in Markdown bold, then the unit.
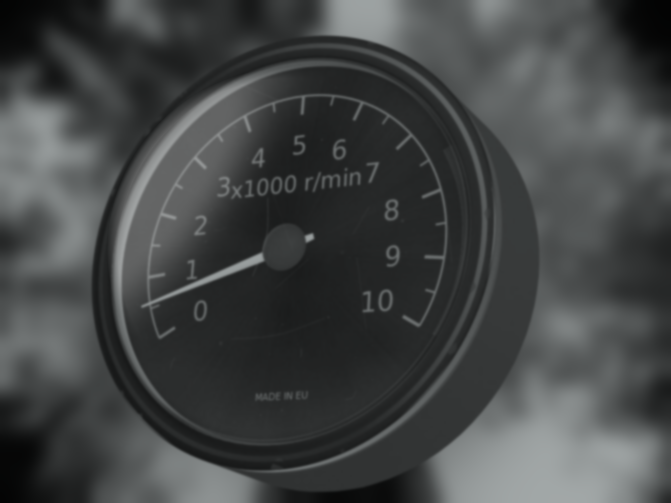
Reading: **500** rpm
